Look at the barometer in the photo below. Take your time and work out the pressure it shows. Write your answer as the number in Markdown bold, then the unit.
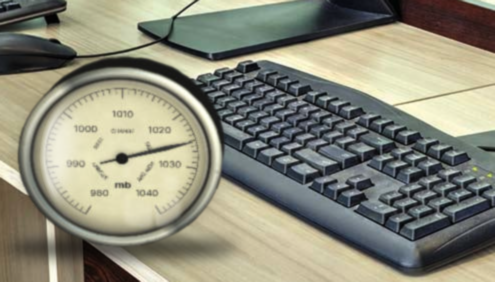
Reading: **1025** mbar
